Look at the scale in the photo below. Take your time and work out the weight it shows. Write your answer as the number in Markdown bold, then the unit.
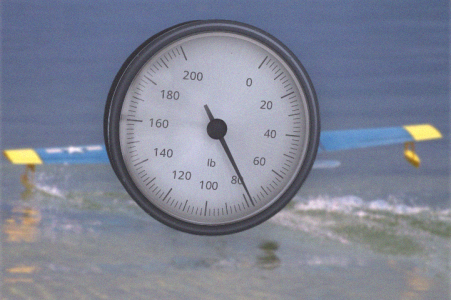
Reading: **78** lb
